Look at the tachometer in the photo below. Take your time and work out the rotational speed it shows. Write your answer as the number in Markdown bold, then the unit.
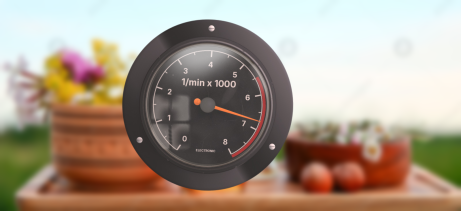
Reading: **6750** rpm
